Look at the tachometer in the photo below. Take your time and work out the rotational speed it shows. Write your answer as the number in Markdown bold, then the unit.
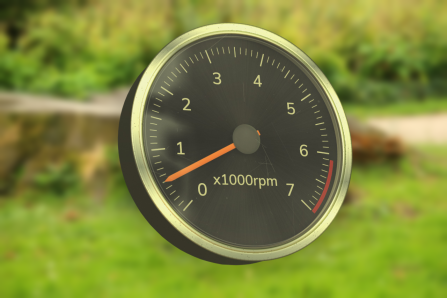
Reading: **500** rpm
